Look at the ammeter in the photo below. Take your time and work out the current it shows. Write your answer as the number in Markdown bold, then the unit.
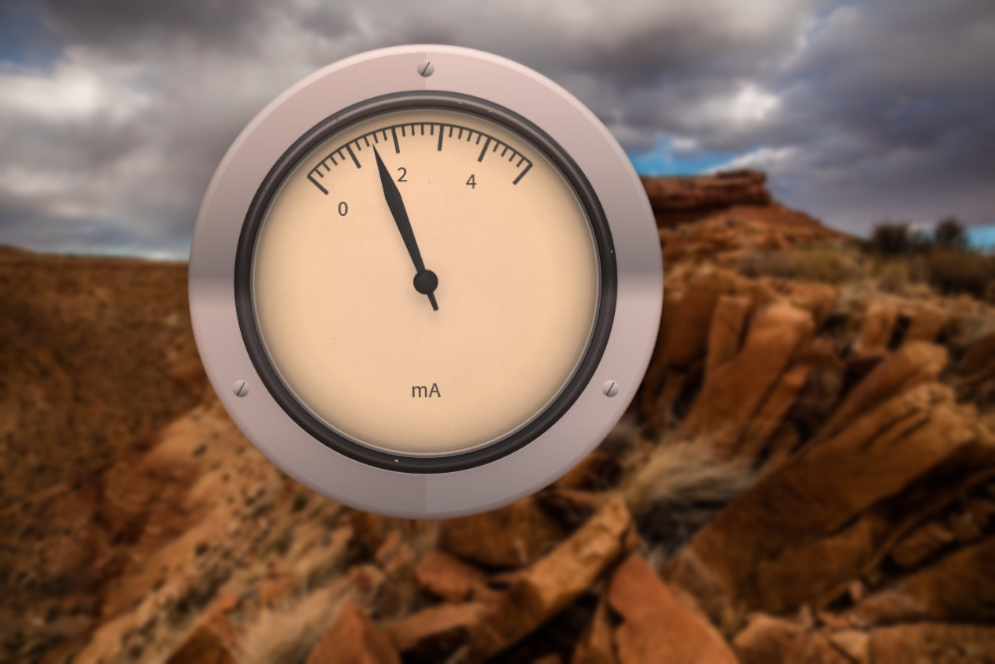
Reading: **1.5** mA
